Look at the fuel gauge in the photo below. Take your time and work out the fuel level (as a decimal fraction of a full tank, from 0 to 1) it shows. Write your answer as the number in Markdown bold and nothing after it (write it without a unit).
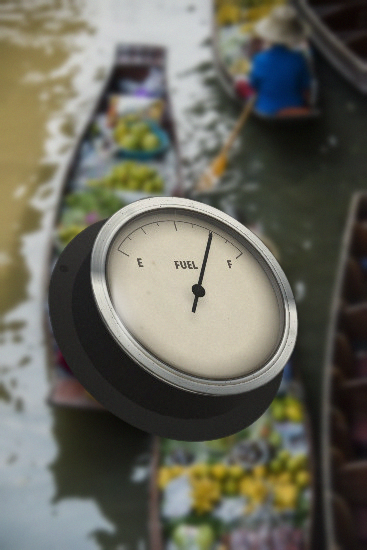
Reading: **0.75**
